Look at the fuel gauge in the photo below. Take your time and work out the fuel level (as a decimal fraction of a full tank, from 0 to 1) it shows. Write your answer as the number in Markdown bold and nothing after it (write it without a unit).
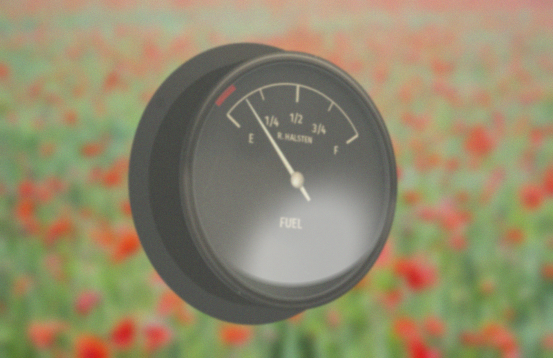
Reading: **0.125**
